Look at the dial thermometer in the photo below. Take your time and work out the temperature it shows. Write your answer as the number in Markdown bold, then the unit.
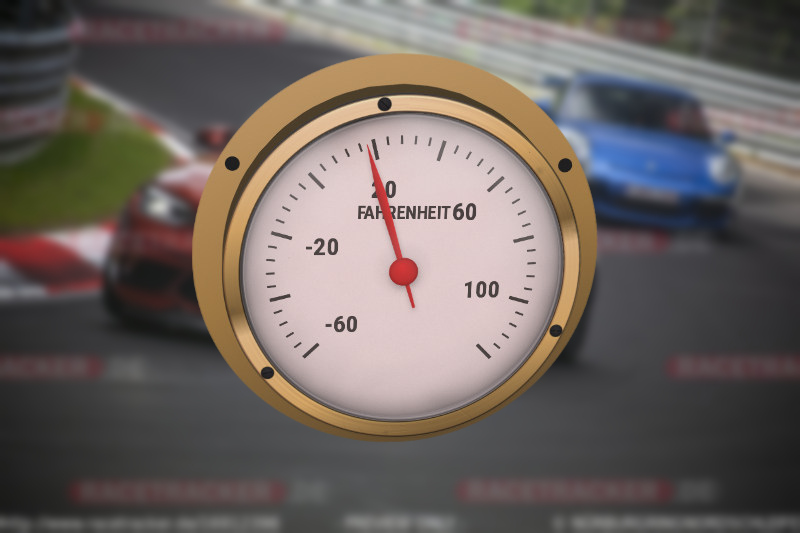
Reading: **18** °F
